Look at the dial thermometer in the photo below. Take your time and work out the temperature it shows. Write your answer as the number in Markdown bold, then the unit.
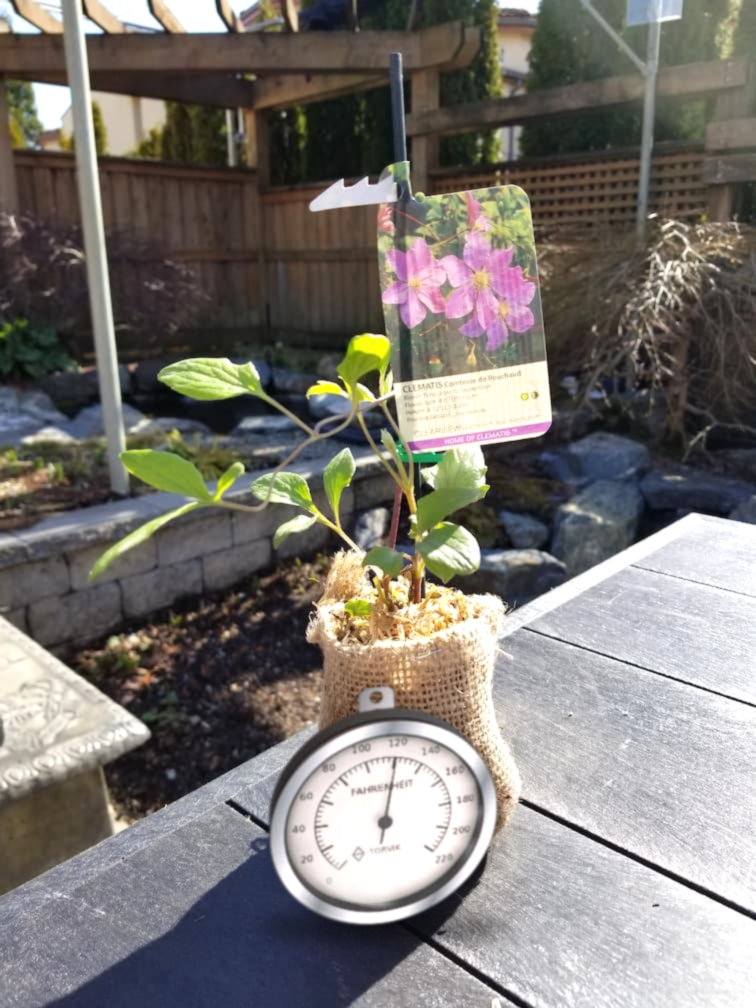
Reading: **120** °F
